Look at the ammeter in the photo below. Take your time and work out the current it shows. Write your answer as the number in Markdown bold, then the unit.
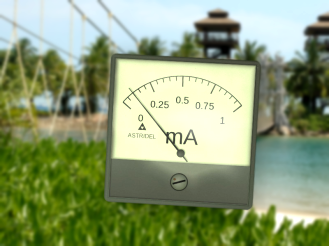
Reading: **0.1** mA
